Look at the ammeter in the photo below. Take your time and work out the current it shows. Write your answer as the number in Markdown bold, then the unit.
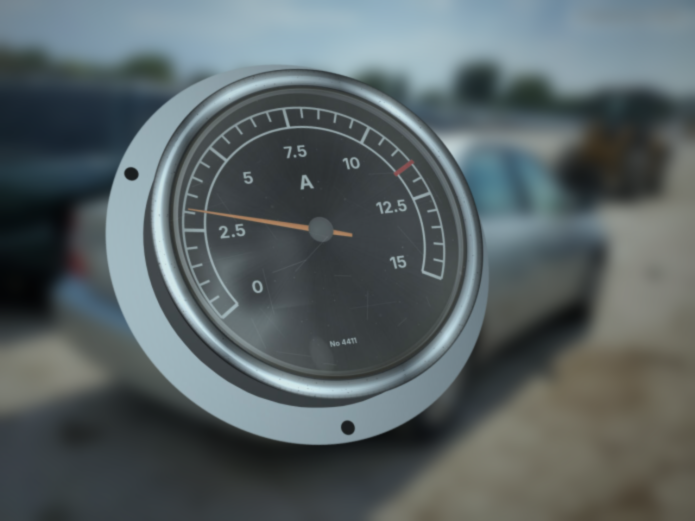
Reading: **3** A
